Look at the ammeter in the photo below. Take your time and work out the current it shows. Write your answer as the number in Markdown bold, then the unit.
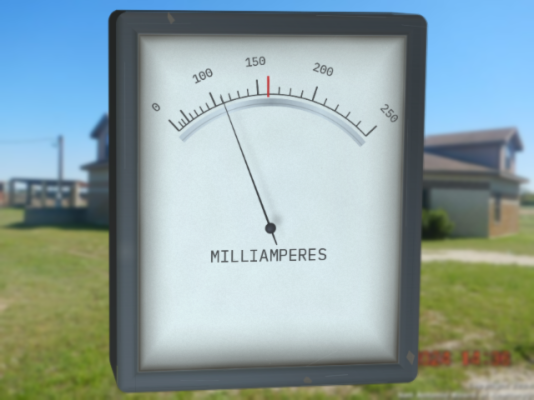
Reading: **110** mA
